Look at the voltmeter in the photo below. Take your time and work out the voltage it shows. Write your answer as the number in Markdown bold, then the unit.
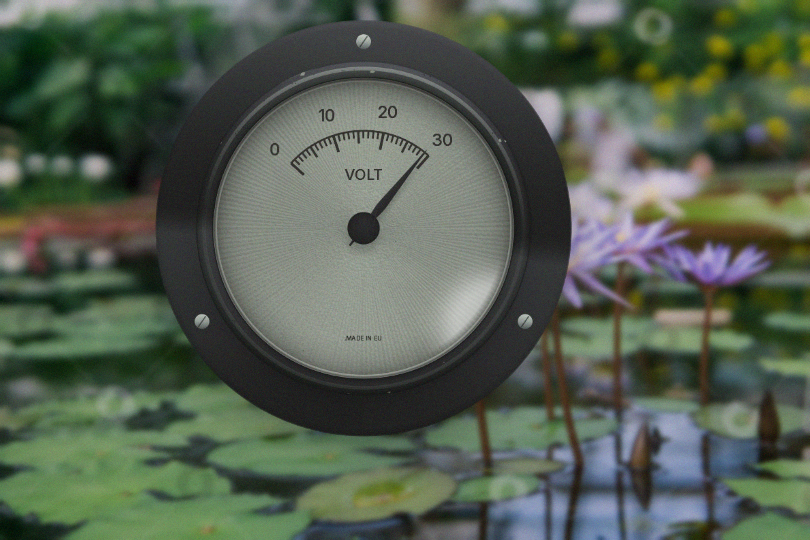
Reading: **29** V
